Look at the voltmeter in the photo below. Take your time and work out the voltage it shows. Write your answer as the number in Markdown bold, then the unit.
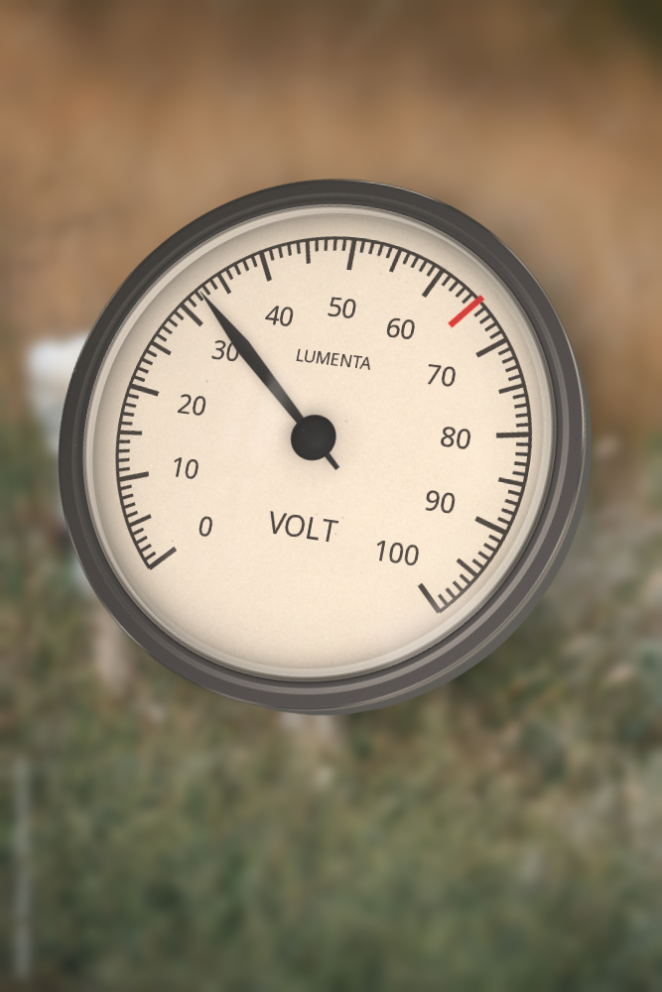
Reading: **32.5** V
